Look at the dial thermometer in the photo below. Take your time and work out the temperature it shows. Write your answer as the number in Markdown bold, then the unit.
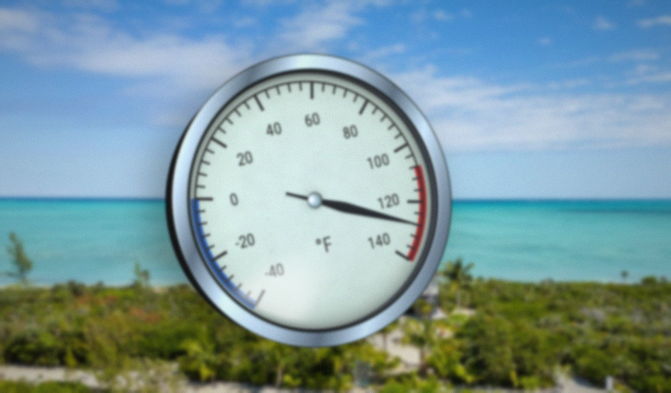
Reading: **128** °F
